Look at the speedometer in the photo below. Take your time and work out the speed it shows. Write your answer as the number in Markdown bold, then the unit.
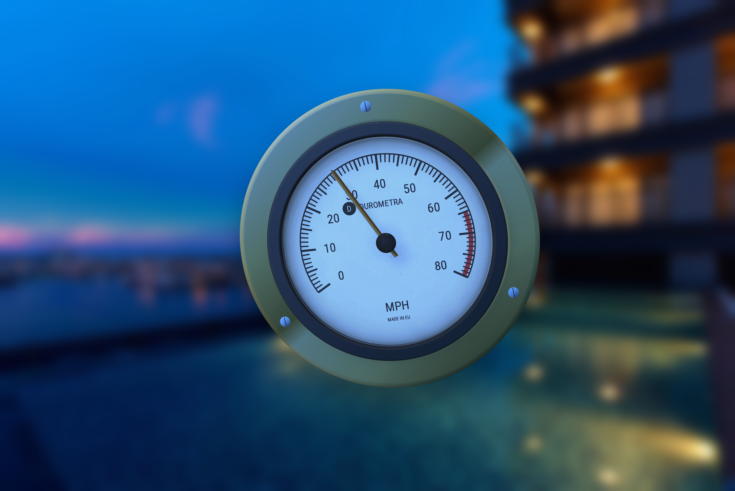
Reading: **30** mph
